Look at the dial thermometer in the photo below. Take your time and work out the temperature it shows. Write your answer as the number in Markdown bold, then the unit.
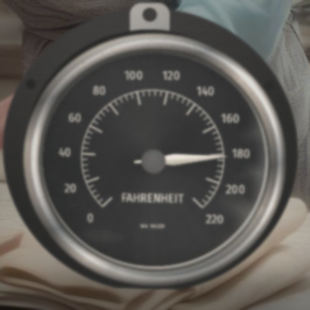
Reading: **180** °F
